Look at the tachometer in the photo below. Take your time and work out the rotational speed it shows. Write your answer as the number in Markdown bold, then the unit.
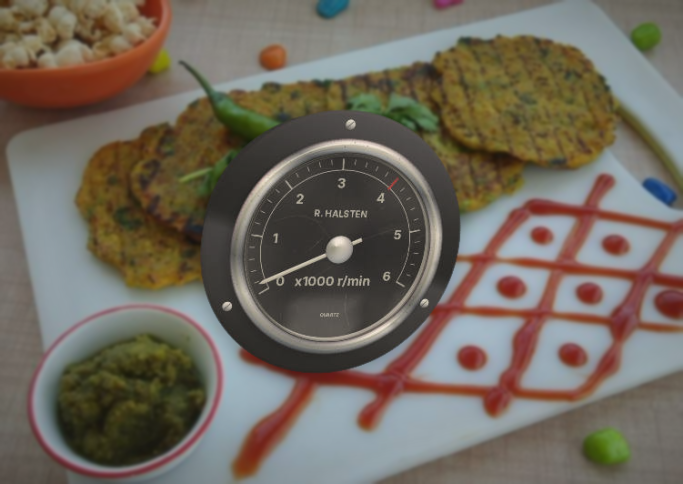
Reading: **200** rpm
